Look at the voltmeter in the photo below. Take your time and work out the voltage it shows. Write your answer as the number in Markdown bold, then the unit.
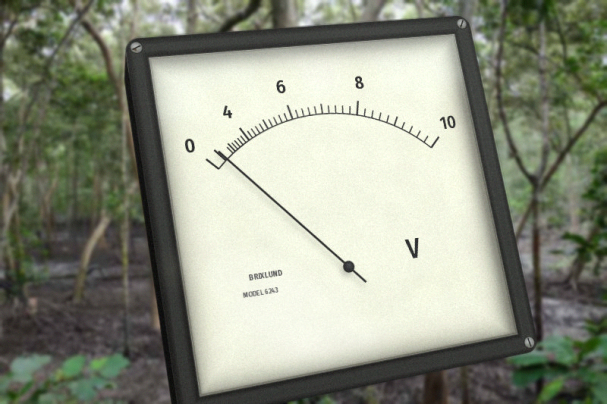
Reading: **2** V
